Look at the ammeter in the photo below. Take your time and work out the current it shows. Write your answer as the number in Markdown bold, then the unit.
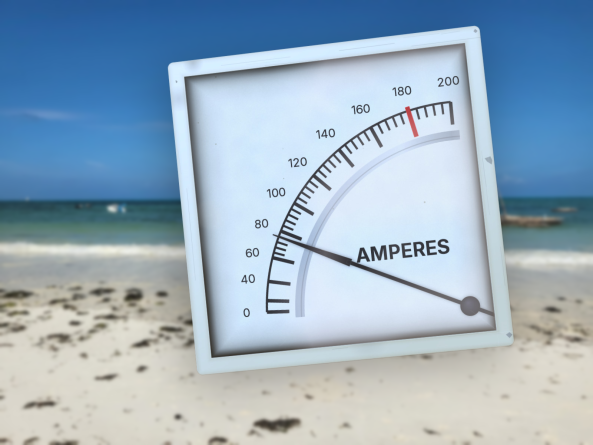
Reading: **76** A
